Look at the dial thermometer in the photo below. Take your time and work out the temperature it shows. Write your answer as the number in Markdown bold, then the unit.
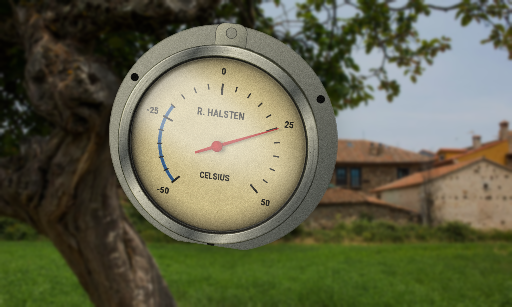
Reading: **25** °C
